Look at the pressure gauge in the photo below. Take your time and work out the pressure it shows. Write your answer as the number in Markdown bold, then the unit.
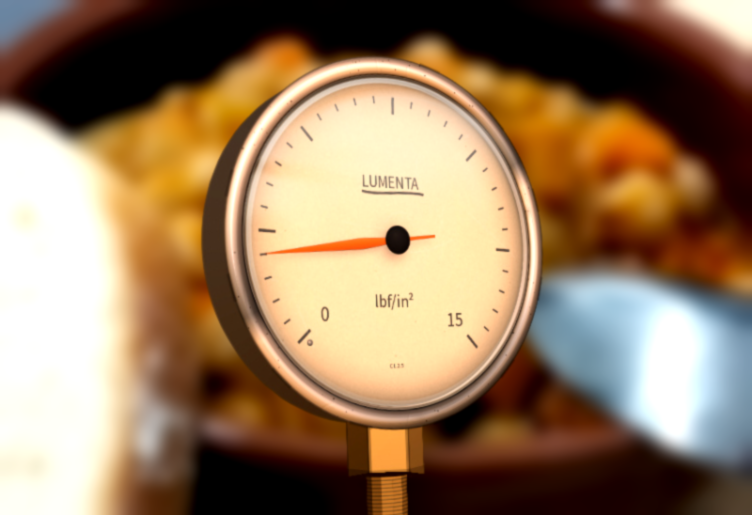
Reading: **2** psi
